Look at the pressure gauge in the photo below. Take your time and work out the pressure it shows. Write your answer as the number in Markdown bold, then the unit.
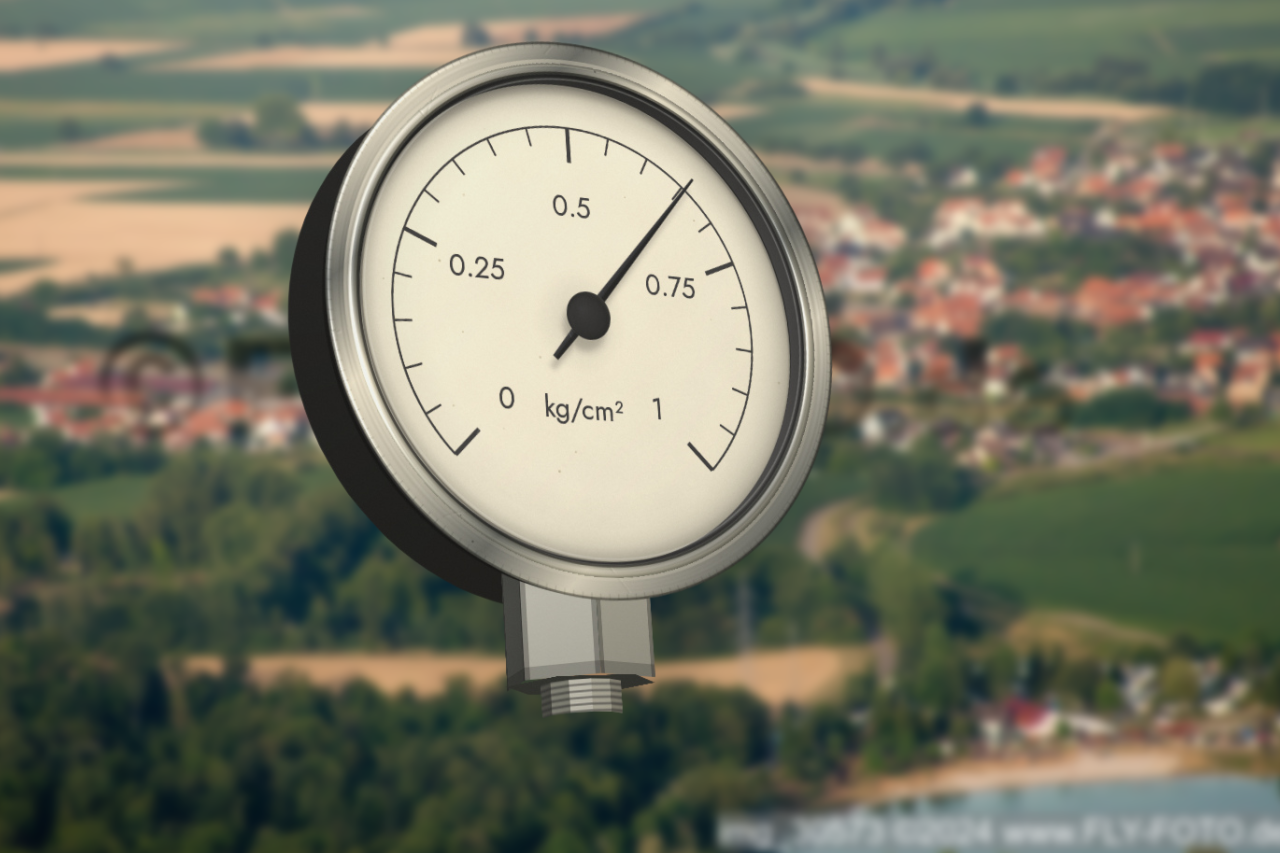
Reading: **0.65** kg/cm²
